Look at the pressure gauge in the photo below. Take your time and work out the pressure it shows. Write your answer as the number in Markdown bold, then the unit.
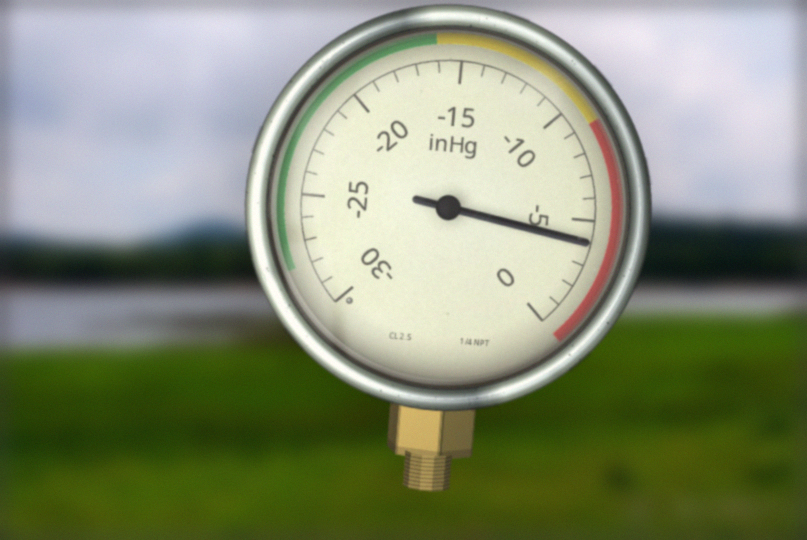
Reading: **-4** inHg
